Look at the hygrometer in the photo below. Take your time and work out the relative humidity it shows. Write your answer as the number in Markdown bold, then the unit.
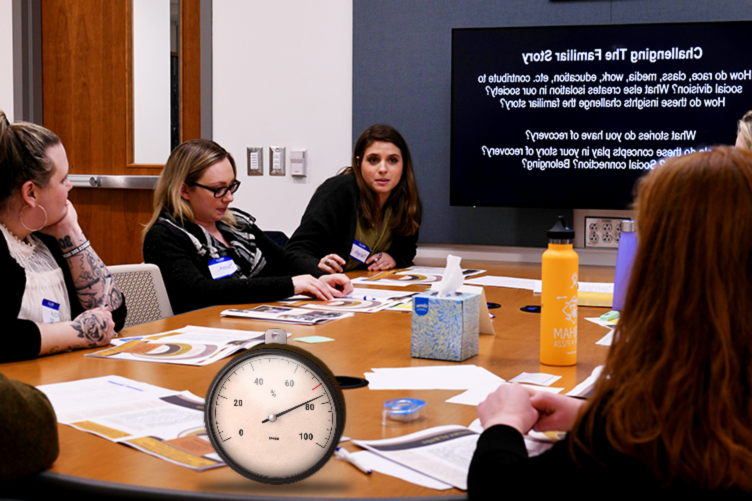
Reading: **76** %
